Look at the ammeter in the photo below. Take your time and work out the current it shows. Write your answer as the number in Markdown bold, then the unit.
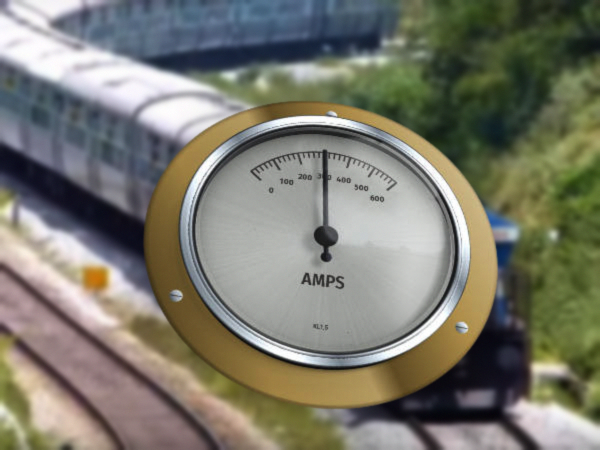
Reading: **300** A
